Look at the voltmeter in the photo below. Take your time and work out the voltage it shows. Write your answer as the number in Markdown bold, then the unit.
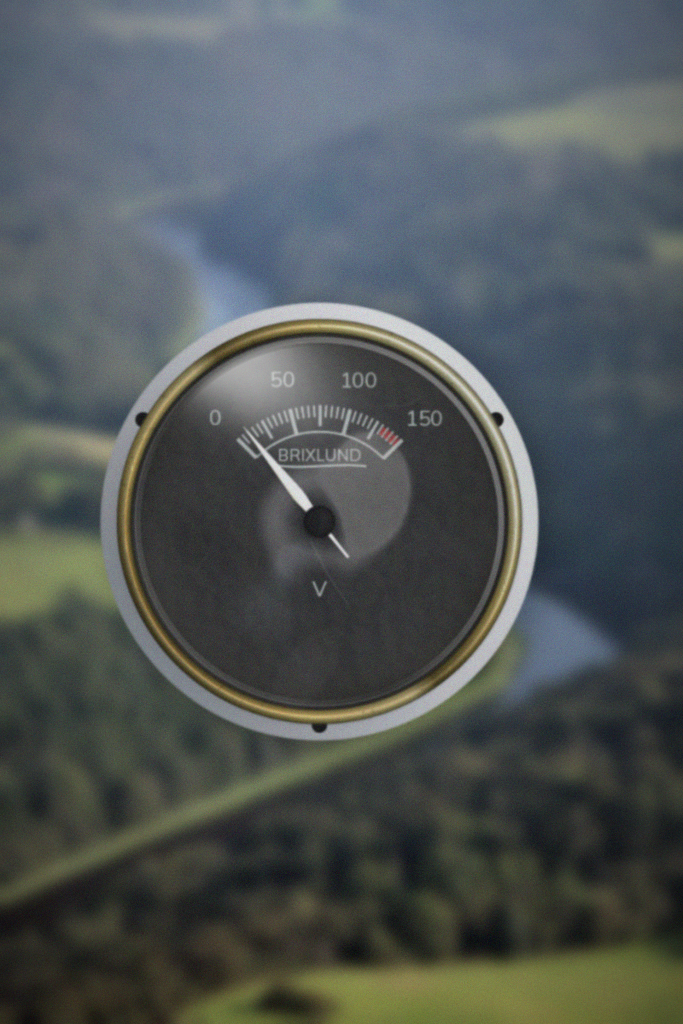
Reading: **10** V
